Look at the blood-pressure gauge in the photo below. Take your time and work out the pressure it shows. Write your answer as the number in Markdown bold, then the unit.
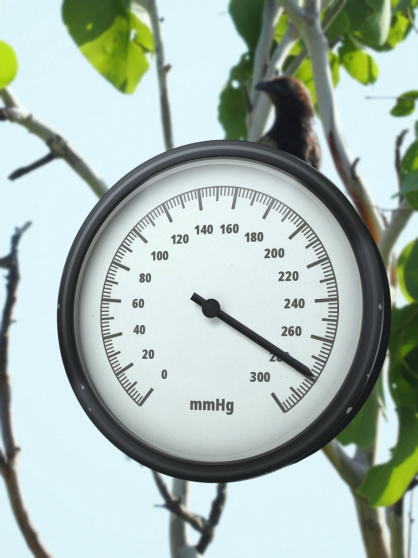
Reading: **278** mmHg
